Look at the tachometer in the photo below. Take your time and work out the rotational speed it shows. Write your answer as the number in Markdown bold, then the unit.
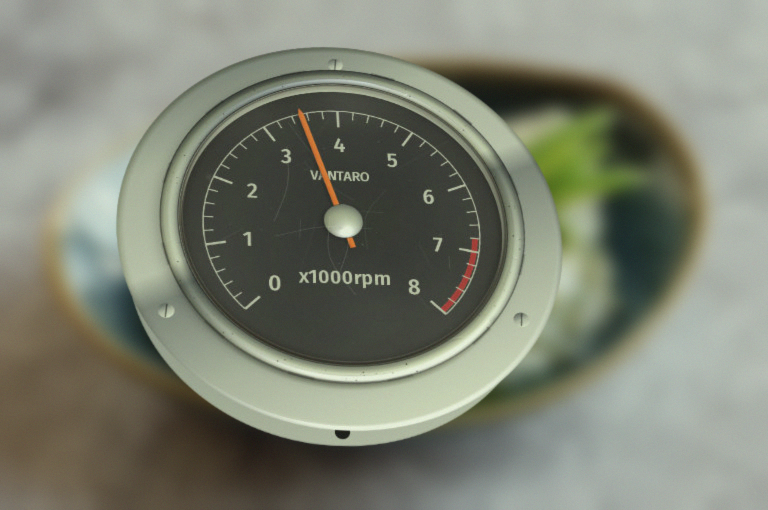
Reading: **3500** rpm
